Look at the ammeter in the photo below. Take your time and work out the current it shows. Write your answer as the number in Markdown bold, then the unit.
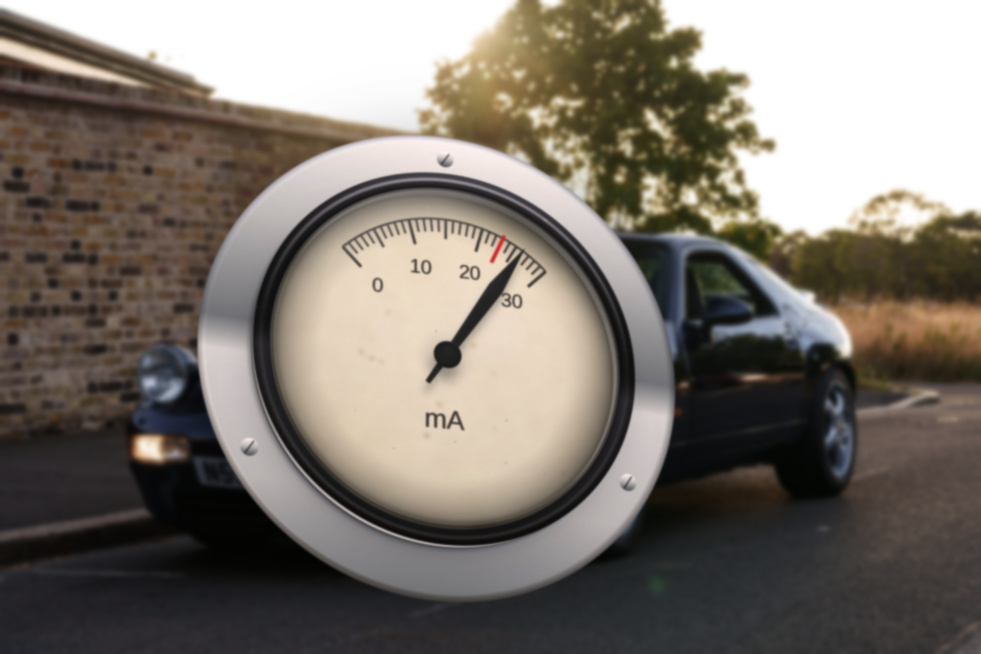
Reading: **26** mA
